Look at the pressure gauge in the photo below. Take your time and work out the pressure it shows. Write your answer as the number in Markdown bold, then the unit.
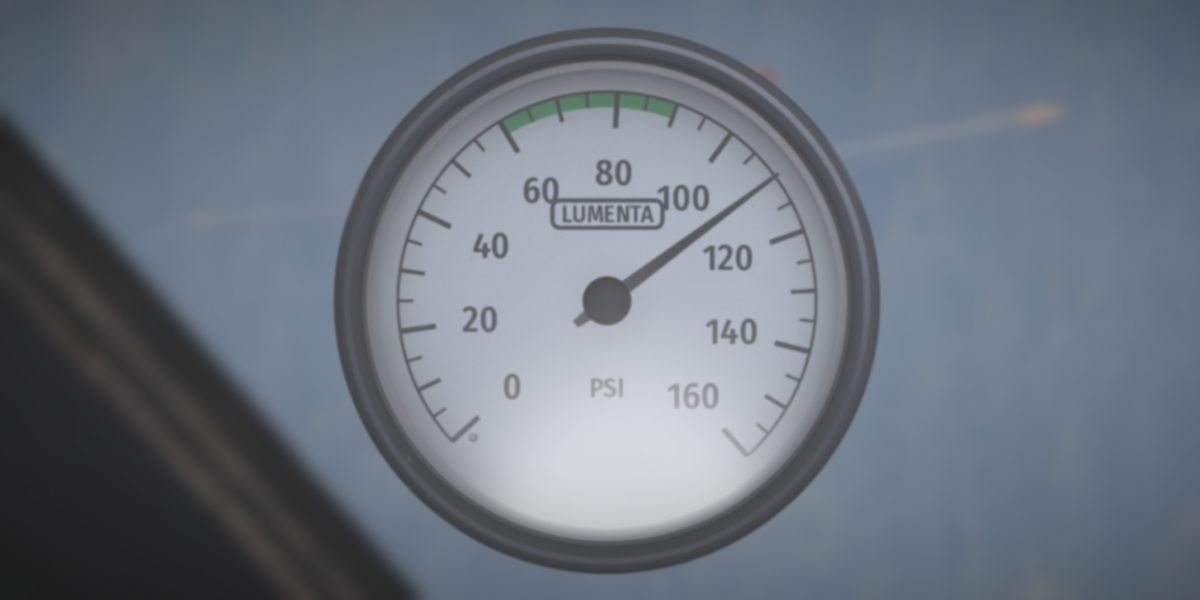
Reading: **110** psi
